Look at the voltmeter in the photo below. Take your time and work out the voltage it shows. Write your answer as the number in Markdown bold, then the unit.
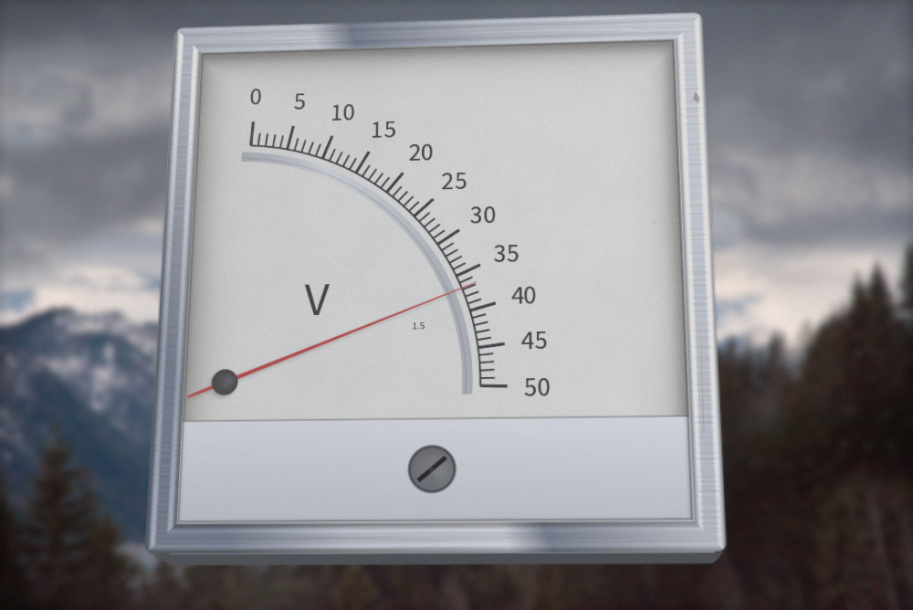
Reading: **37** V
